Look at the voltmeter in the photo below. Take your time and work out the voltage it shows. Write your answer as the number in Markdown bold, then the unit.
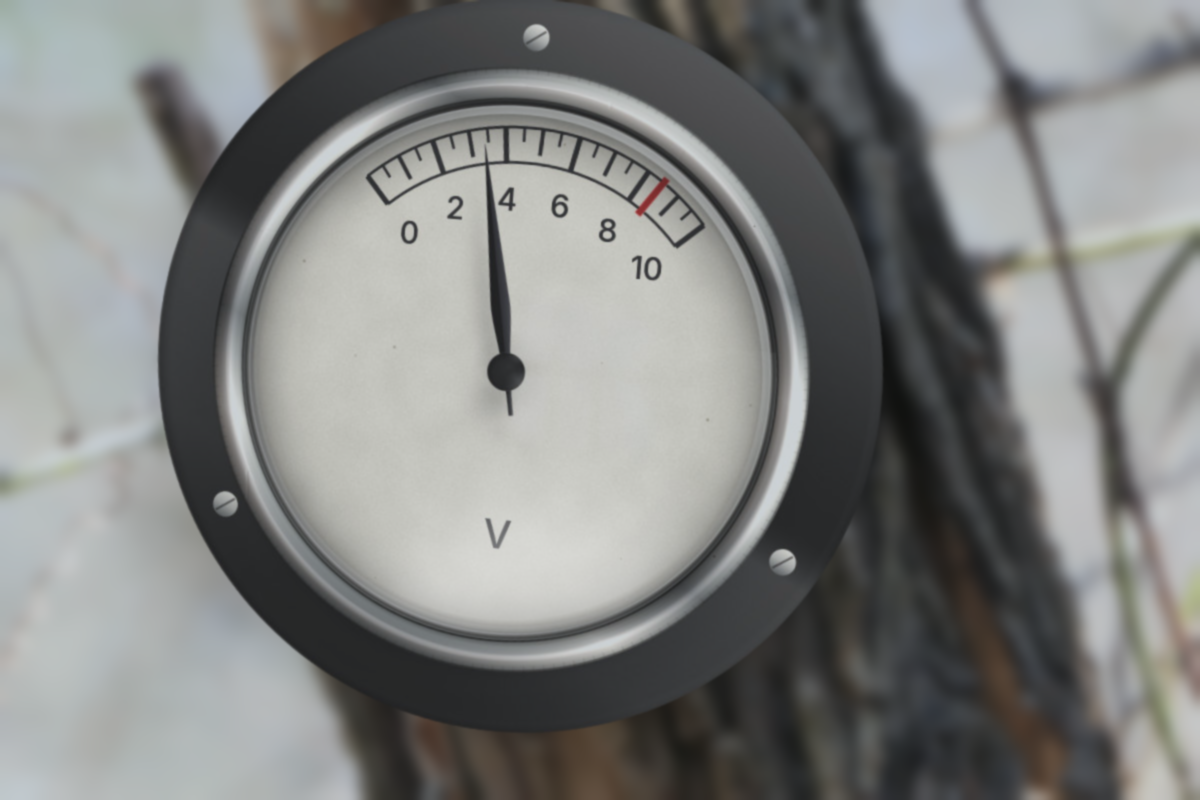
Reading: **3.5** V
